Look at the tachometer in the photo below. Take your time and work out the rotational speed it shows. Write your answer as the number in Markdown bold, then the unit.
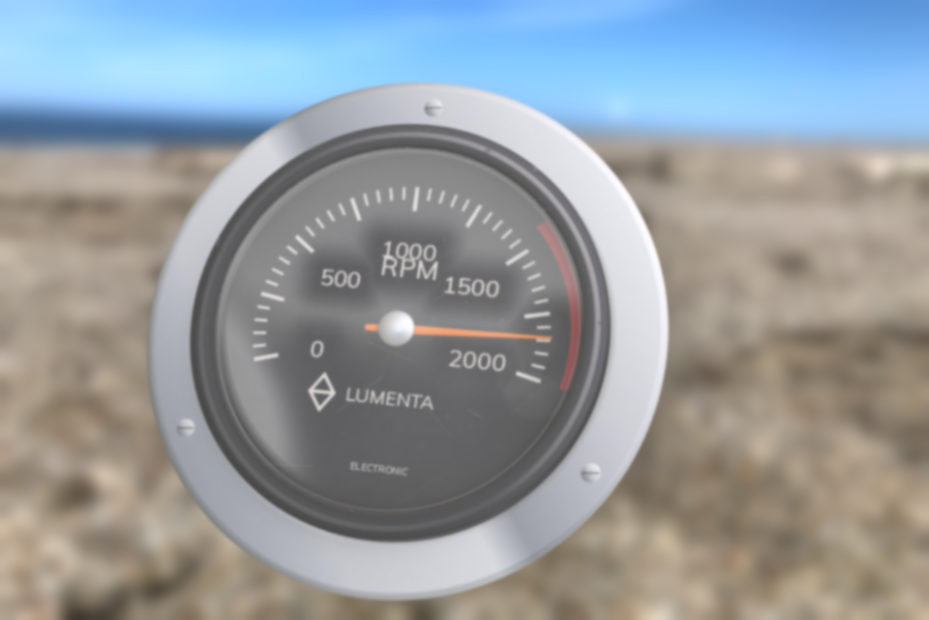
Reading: **1850** rpm
